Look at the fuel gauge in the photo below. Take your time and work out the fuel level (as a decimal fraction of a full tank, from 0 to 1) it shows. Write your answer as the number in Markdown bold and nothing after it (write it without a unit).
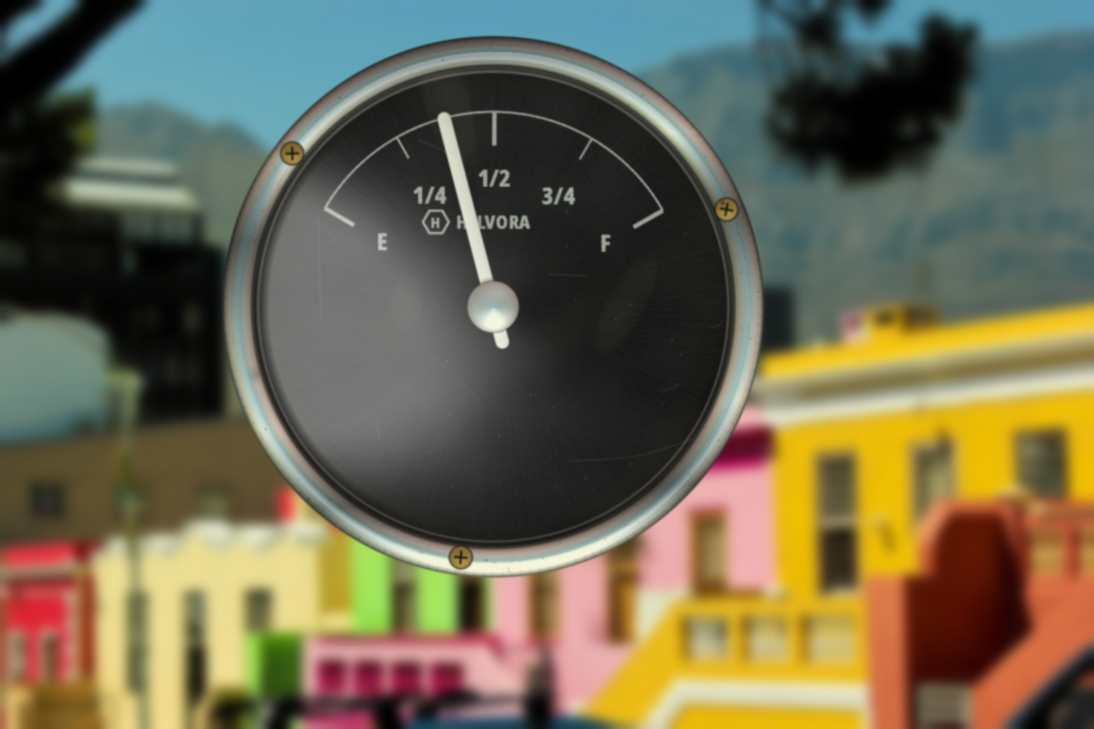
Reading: **0.375**
